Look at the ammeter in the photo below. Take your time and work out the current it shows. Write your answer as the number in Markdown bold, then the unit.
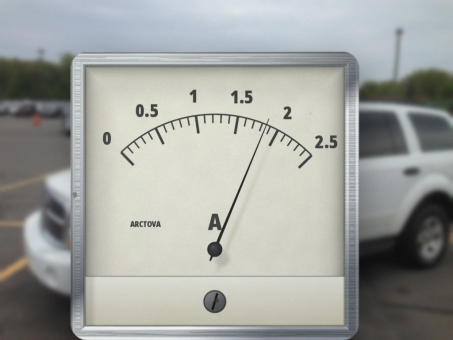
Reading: **1.85** A
